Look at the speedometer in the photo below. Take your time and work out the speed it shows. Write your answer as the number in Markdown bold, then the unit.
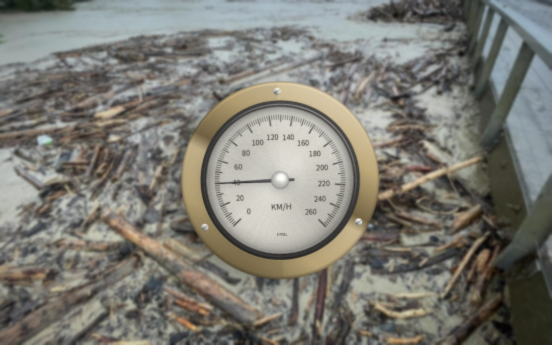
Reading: **40** km/h
